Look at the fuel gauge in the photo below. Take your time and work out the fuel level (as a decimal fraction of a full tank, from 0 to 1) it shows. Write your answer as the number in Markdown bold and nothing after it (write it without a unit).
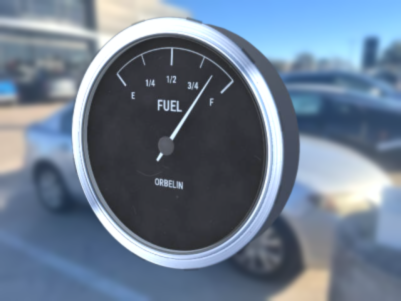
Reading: **0.875**
